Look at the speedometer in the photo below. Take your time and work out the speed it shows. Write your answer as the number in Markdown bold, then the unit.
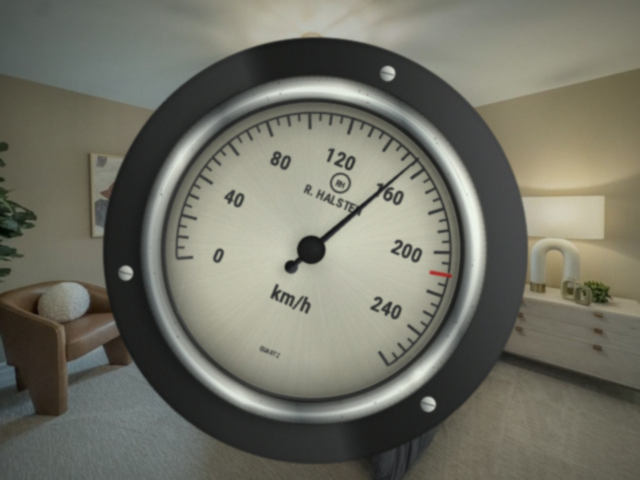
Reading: **155** km/h
